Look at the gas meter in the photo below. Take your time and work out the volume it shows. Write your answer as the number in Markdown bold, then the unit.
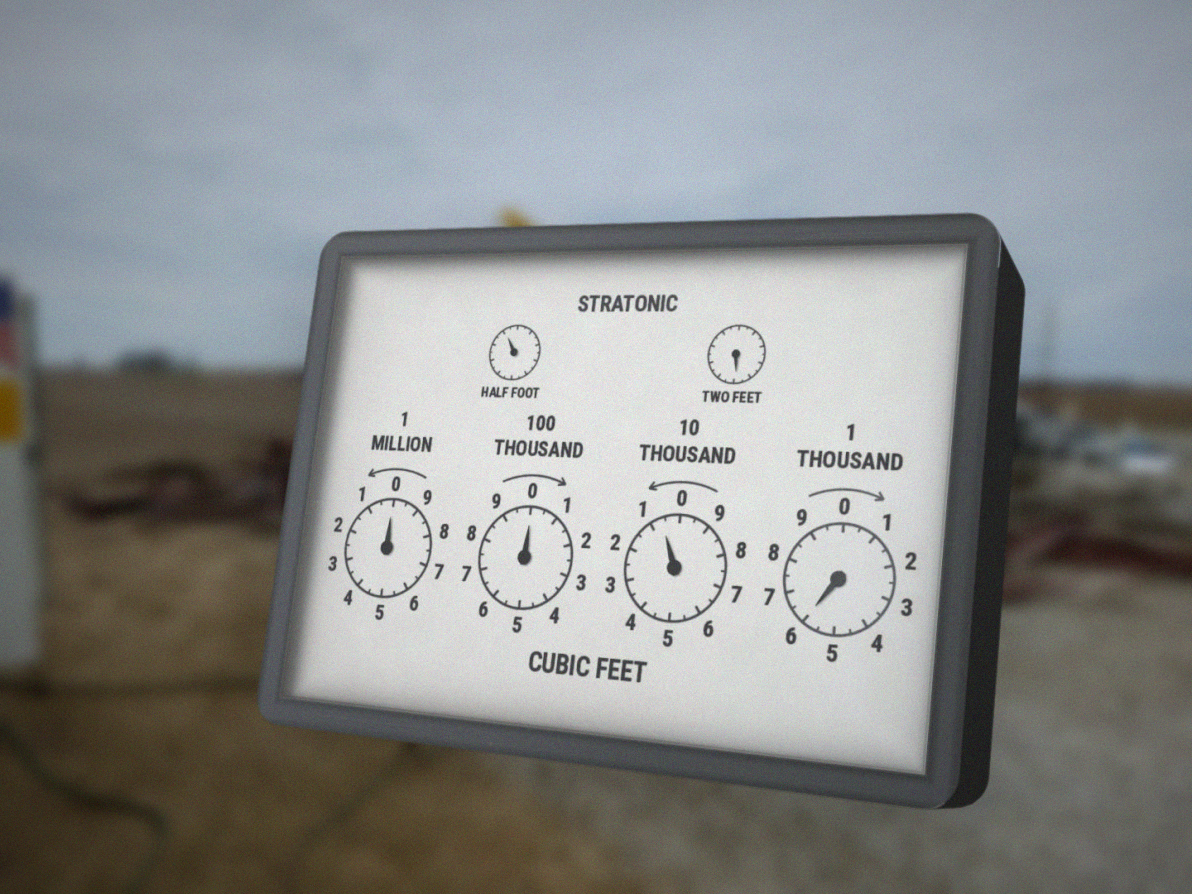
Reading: **600** ft³
